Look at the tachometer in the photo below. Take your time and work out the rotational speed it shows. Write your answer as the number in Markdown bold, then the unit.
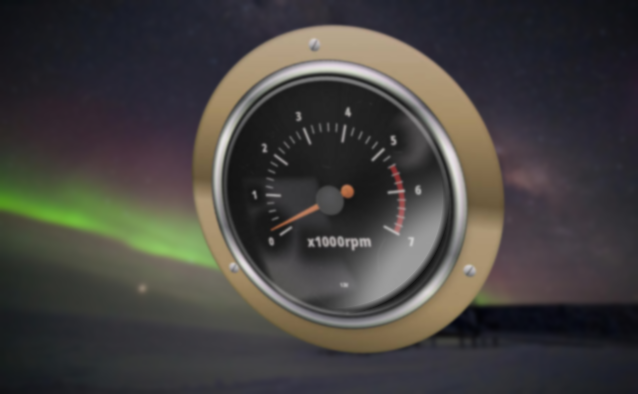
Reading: **200** rpm
